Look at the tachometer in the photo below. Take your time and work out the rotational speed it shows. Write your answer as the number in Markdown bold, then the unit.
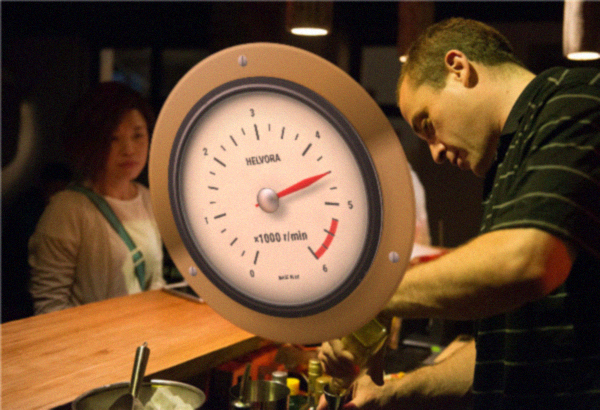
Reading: **4500** rpm
